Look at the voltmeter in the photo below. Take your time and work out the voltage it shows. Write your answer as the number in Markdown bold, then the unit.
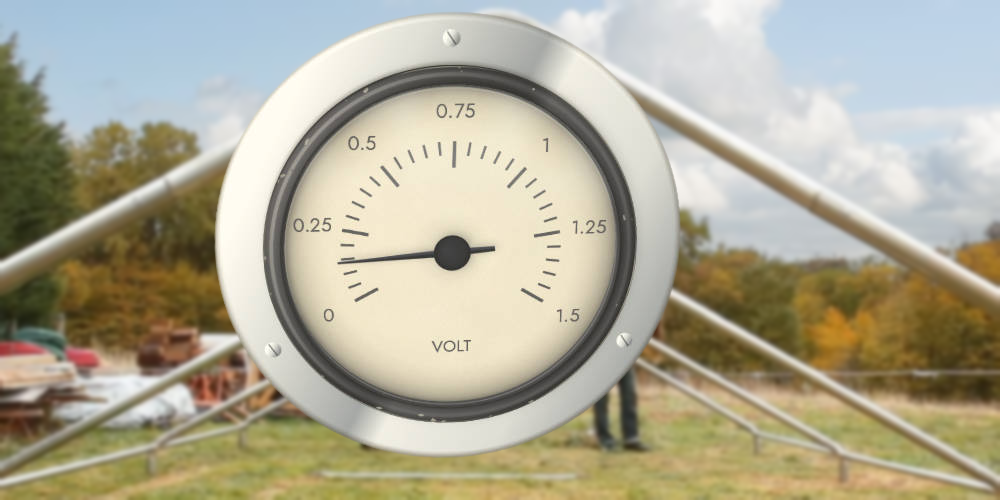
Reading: **0.15** V
